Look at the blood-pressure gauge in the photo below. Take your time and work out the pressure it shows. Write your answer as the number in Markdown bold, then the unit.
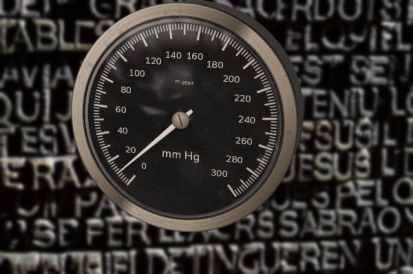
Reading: **10** mmHg
